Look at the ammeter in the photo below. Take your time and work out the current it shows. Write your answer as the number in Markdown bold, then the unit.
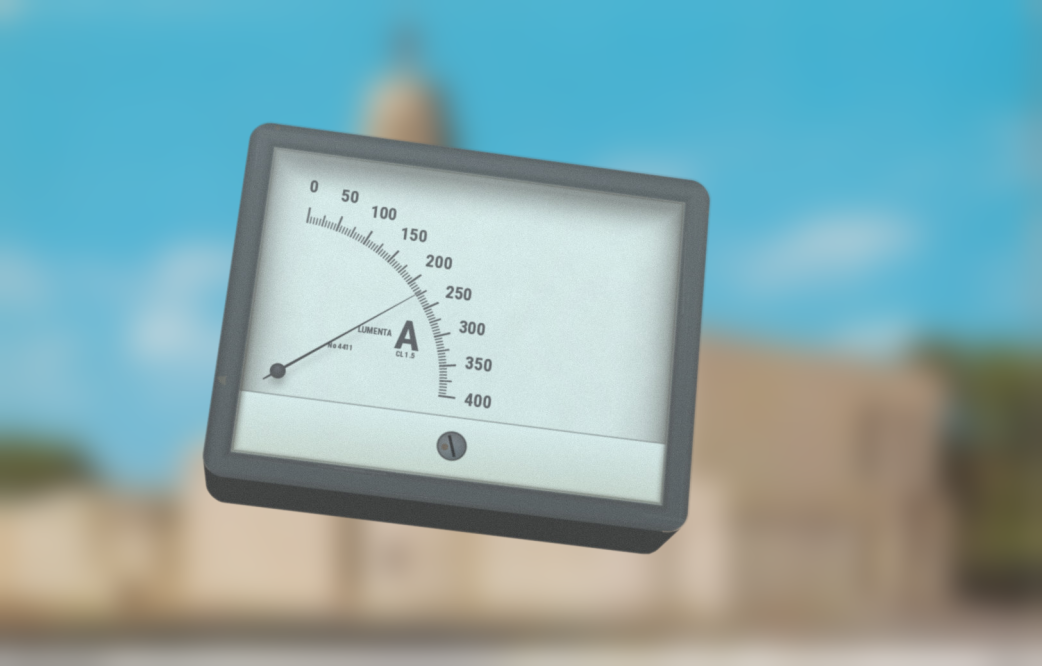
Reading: **225** A
